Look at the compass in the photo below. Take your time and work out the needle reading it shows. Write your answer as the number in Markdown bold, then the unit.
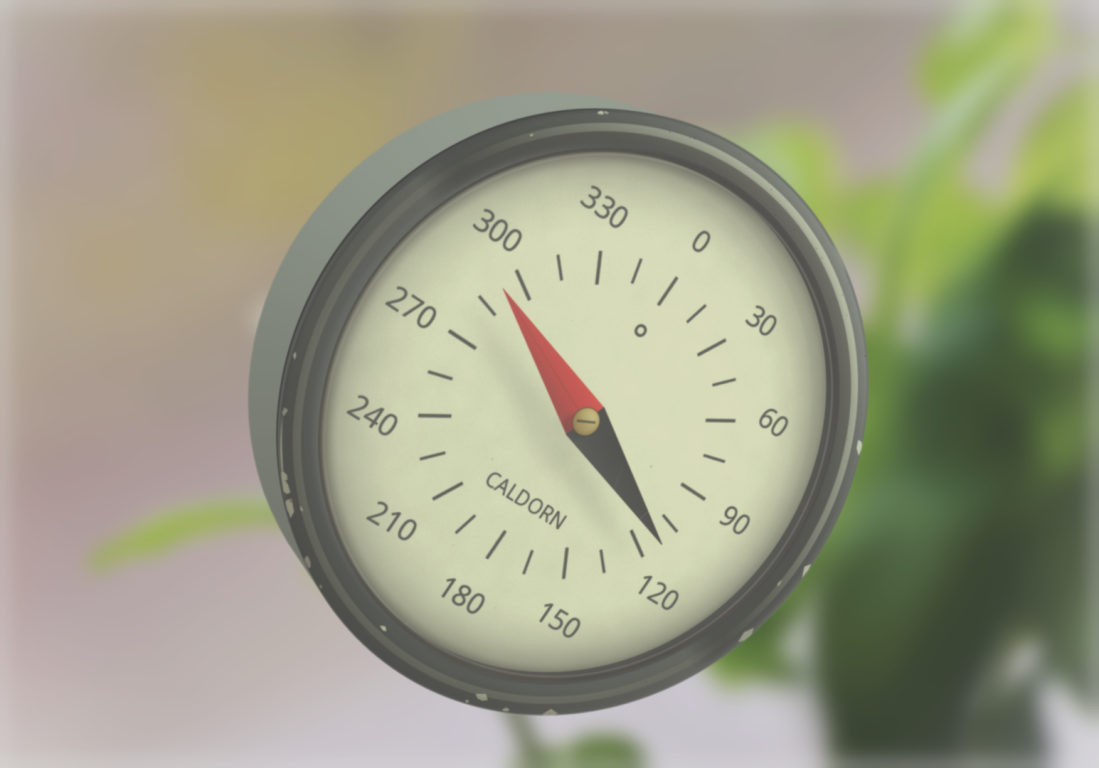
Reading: **292.5** °
